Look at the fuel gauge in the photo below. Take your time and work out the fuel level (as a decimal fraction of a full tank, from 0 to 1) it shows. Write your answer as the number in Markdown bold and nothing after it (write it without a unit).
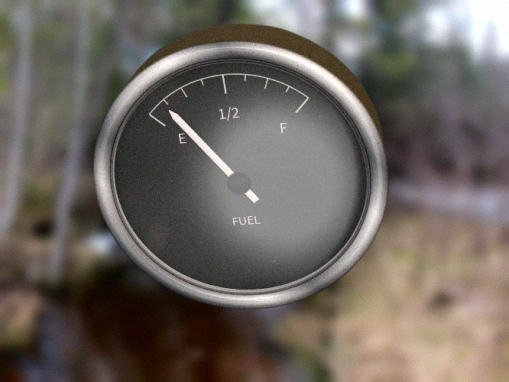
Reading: **0.125**
